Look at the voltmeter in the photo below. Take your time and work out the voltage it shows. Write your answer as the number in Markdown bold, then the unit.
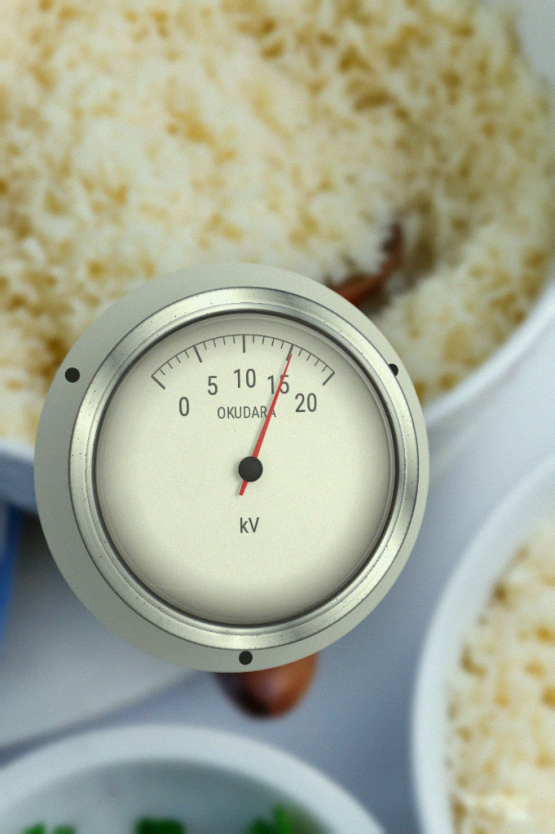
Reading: **15** kV
